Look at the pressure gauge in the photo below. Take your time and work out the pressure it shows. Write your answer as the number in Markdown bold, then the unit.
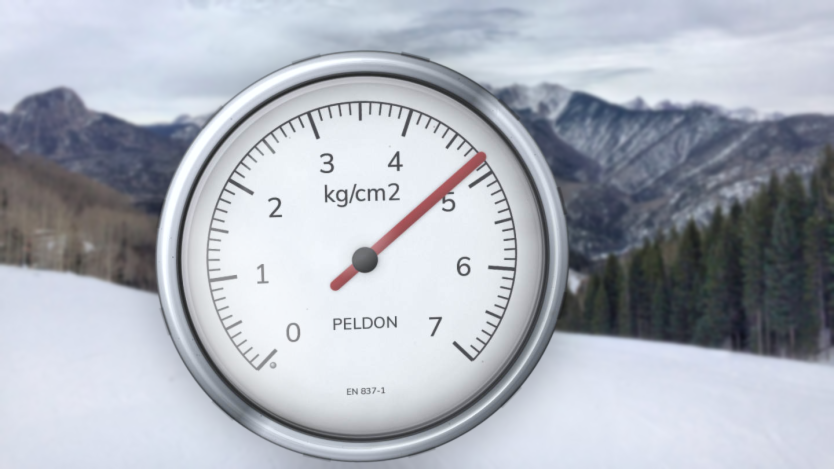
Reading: **4.8** kg/cm²
